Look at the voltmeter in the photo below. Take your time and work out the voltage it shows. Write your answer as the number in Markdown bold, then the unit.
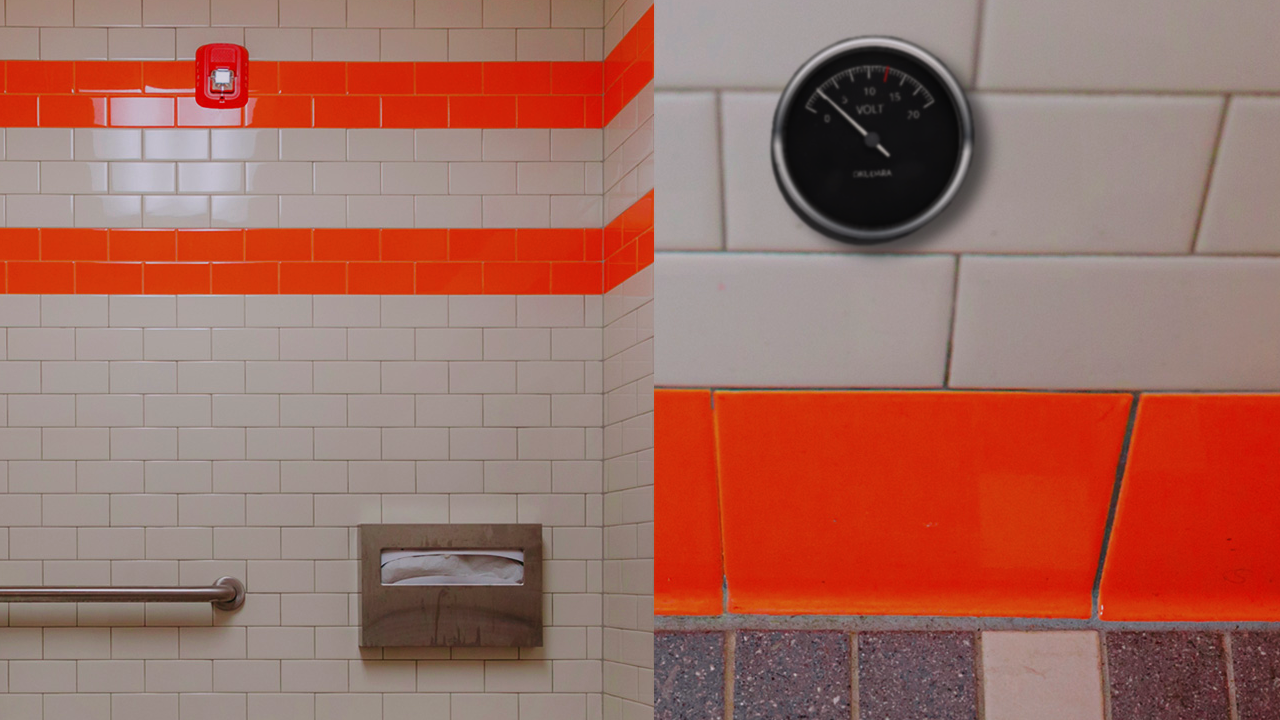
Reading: **2.5** V
